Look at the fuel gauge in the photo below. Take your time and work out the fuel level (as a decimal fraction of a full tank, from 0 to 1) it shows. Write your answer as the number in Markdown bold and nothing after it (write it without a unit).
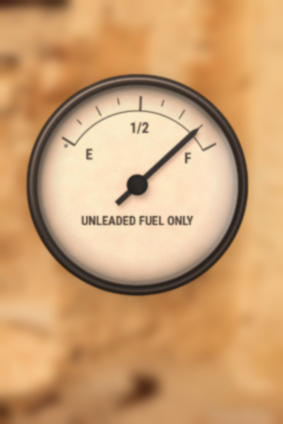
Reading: **0.875**
